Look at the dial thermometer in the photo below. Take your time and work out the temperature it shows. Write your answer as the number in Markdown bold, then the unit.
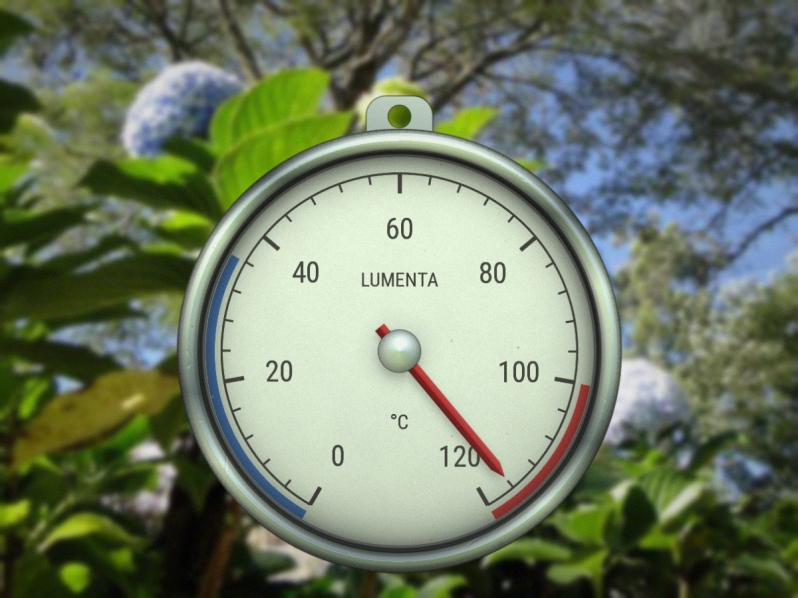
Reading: **116** °C
